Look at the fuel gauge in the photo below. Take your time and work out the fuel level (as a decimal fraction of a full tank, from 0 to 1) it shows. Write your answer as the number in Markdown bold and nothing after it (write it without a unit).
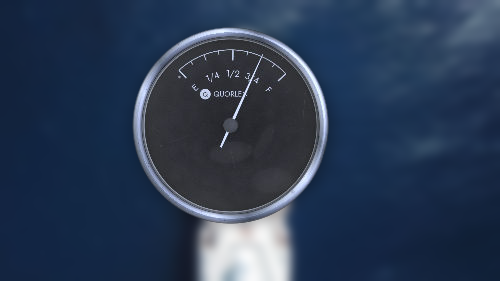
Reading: **0.75**
